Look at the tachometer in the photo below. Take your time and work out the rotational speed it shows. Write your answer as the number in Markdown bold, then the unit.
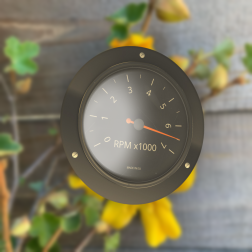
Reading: **6500** rpm
